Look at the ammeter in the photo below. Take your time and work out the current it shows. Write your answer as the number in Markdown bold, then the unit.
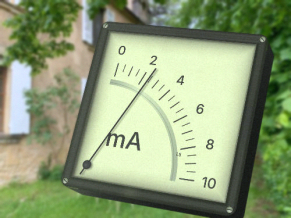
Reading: **2.5** mA
